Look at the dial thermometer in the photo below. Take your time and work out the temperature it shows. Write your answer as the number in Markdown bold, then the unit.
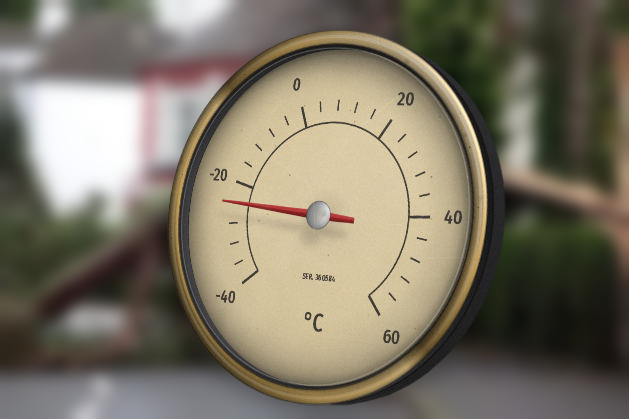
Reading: **-24** °C
